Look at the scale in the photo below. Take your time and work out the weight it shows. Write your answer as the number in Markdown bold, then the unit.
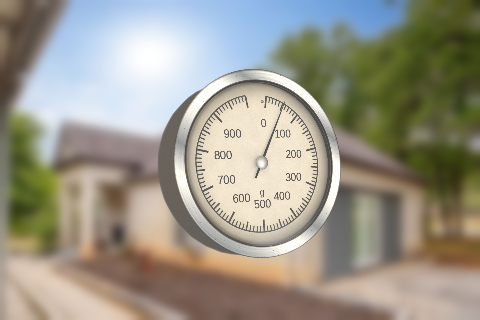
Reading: **50** g
